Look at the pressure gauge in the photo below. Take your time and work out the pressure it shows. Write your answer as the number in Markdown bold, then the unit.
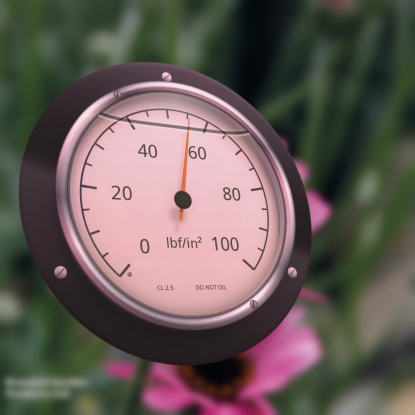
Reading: **55** psi
